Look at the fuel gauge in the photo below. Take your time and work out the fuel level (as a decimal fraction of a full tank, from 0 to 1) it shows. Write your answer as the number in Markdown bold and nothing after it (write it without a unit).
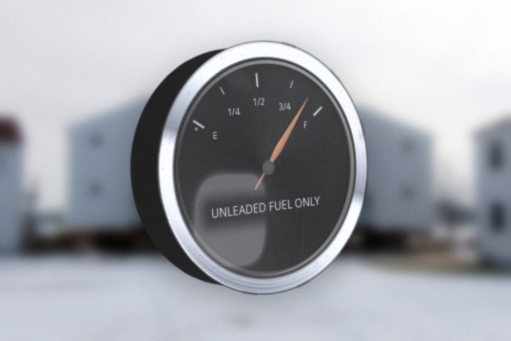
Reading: **0.875**
